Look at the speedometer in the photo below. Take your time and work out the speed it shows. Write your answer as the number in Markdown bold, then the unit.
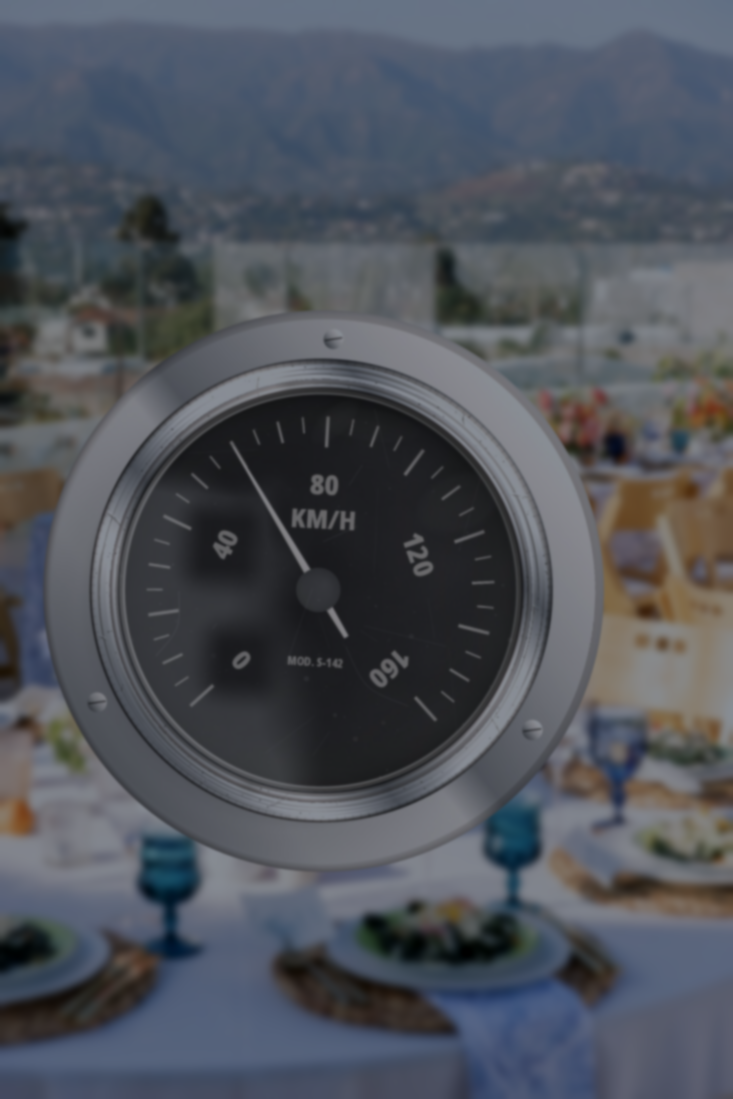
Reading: **60** km/h
